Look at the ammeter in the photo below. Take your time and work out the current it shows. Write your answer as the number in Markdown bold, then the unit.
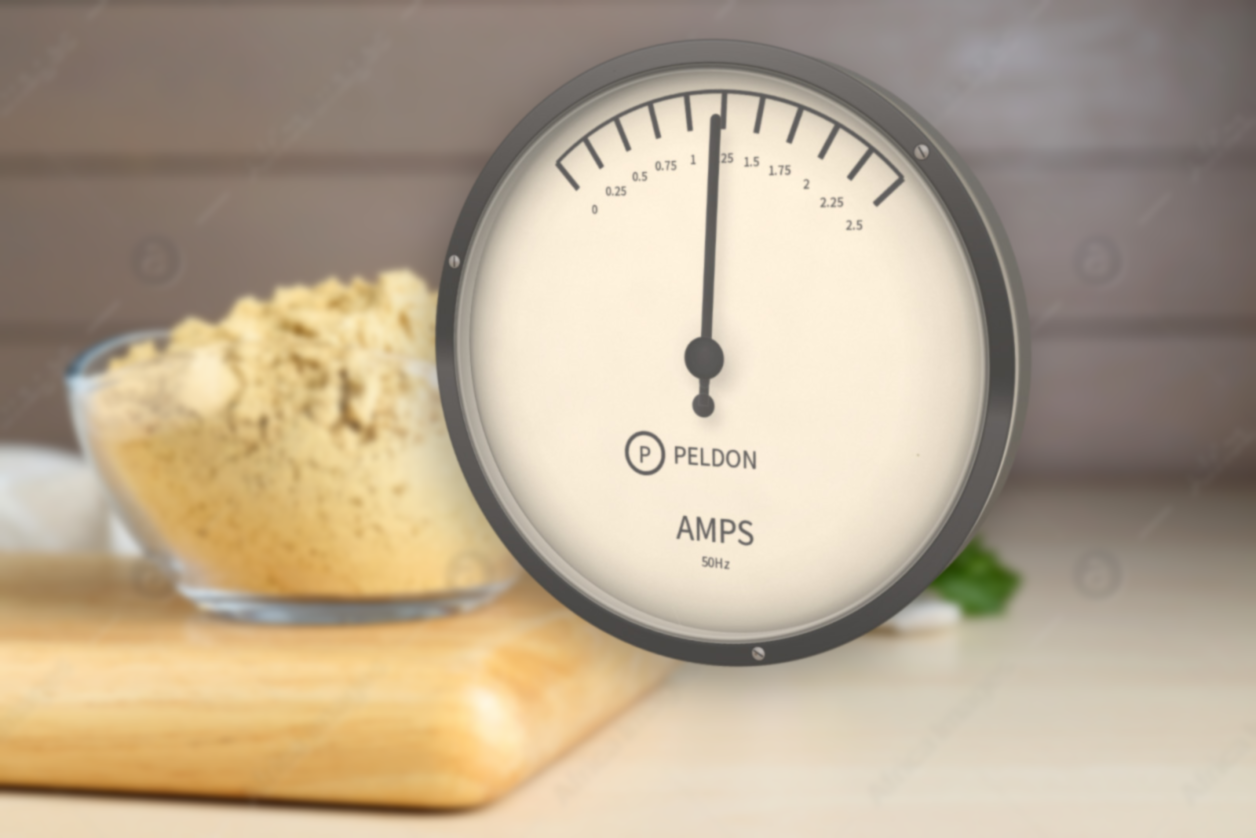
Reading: **1.25** A
